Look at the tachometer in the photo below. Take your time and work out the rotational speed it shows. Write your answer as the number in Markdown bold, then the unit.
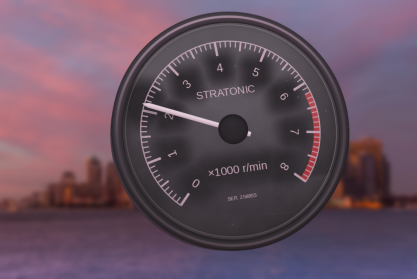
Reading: **2100** rpm
